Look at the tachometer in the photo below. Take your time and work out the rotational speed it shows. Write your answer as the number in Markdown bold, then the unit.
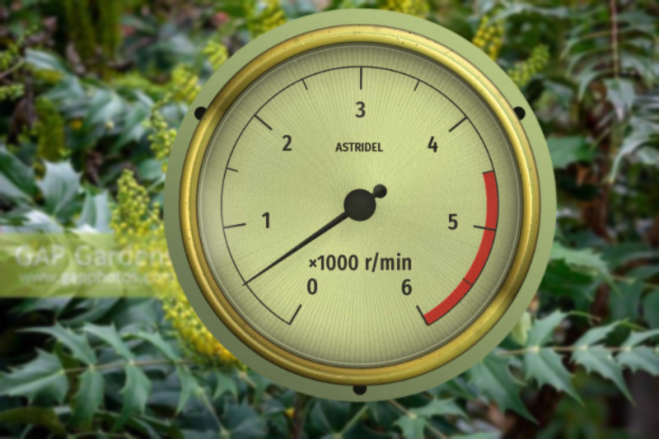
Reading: **500** rpm
